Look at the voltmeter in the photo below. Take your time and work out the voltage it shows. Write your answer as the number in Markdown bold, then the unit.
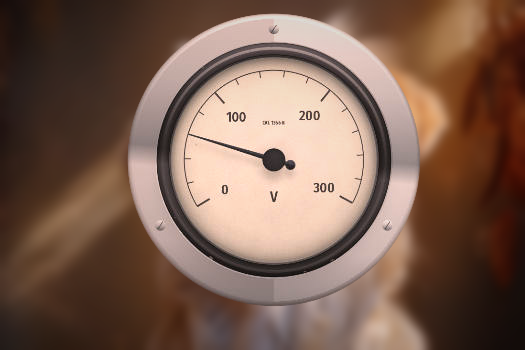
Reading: **60** V
